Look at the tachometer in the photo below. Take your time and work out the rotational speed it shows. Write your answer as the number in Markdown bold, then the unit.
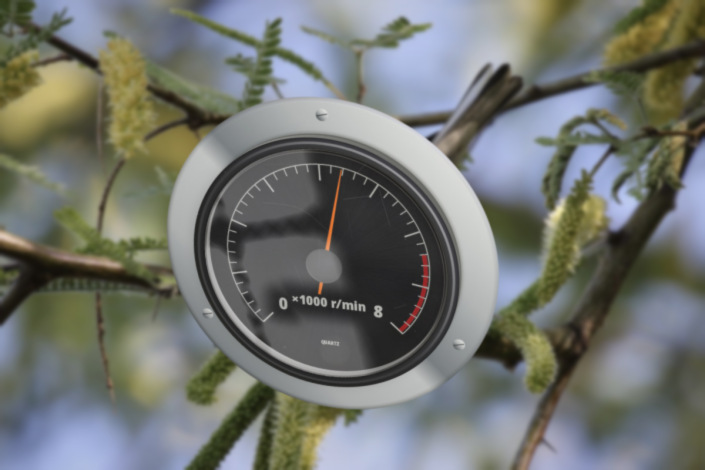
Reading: **4400** rpm
